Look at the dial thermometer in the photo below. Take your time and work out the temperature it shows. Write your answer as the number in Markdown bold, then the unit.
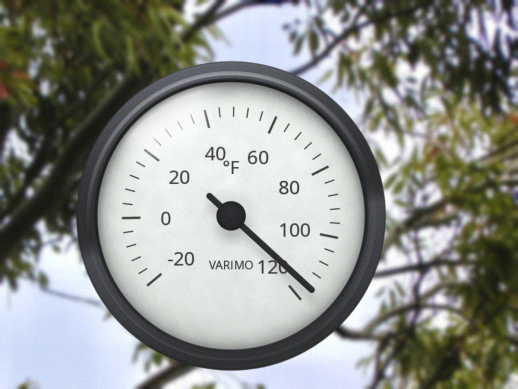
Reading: **116** °F
